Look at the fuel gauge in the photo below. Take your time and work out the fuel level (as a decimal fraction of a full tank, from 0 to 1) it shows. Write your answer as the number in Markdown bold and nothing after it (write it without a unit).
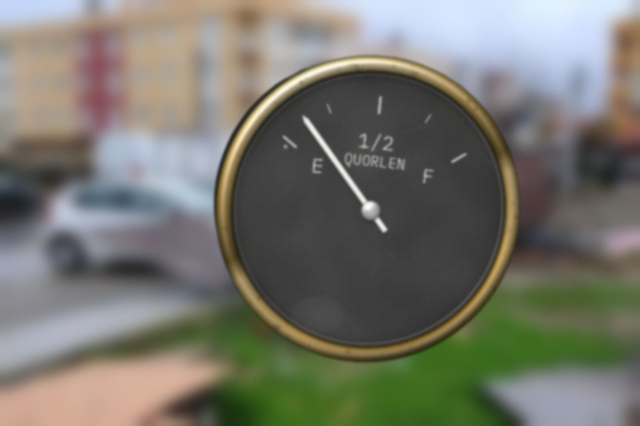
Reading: **0.125**
